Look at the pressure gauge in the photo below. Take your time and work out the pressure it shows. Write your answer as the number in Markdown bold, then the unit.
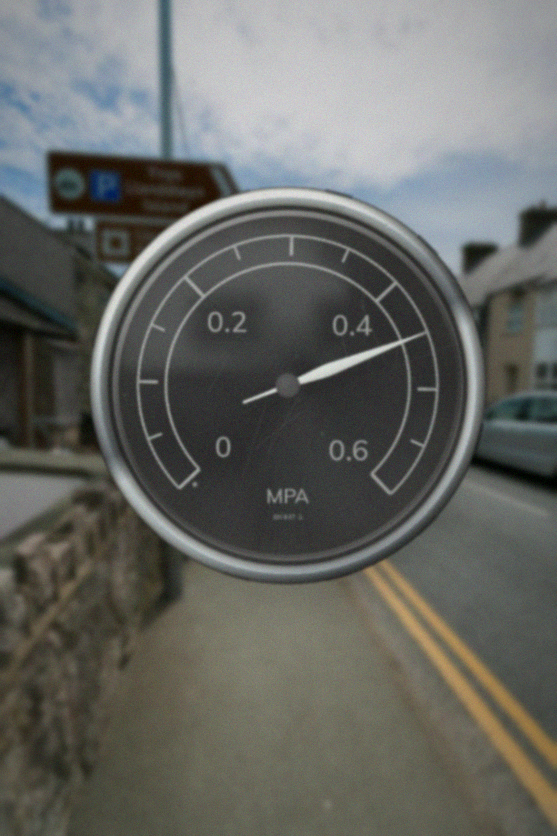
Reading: **0.45** MPa
